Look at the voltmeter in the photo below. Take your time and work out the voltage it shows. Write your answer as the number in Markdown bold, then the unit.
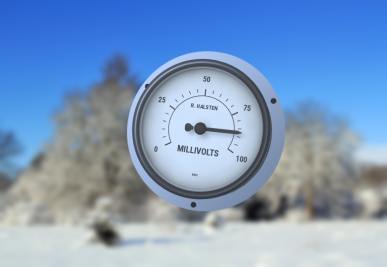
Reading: **87.5** mV
